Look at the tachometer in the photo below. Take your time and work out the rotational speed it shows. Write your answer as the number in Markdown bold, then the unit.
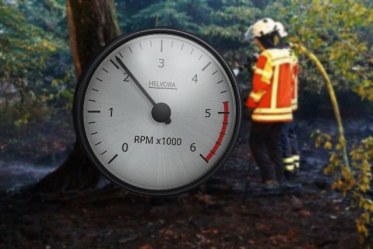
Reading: **2100** rpm
